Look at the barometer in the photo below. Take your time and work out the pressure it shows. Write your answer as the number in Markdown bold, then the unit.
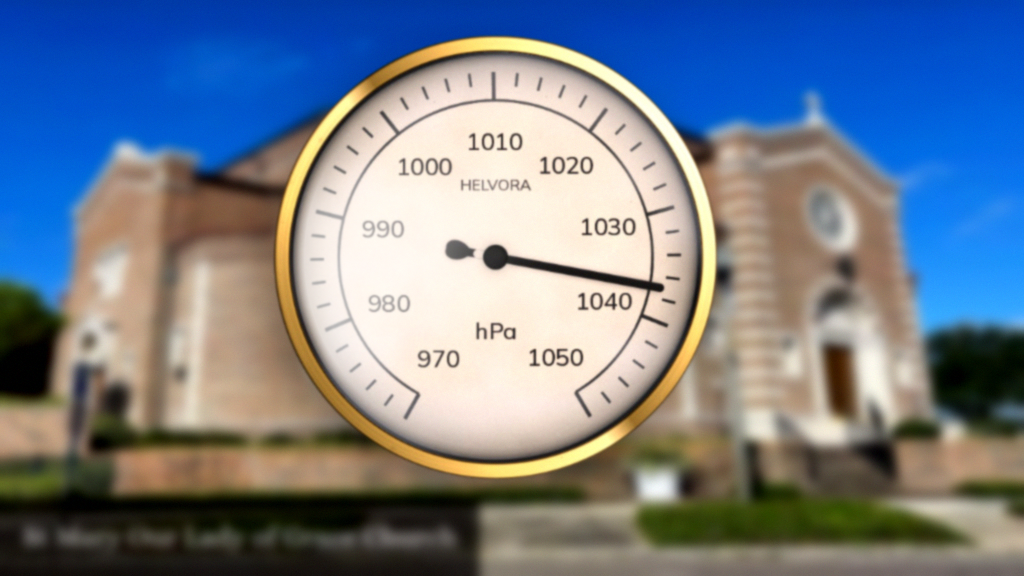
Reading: **1037** hPa
